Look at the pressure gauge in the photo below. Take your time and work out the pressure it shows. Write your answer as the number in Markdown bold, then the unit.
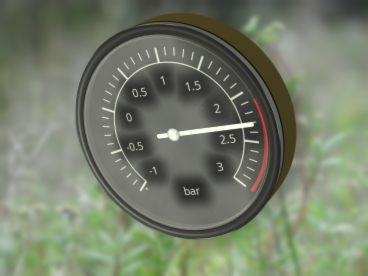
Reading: **2.3** bar
